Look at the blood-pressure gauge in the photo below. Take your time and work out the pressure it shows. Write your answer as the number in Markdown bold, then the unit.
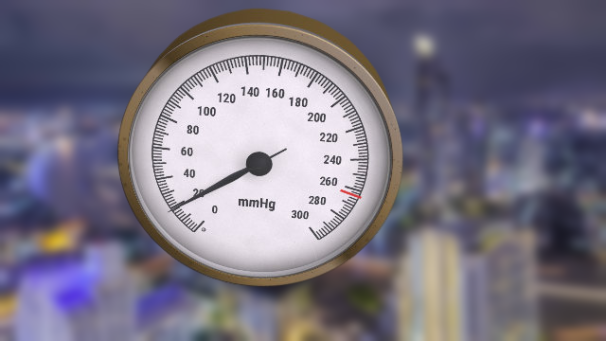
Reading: **20** mmHg
